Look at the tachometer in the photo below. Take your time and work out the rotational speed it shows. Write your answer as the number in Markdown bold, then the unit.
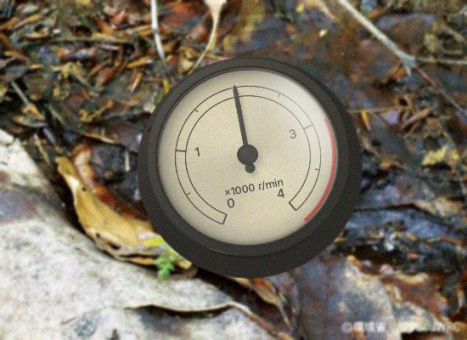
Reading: **2000** rpm
